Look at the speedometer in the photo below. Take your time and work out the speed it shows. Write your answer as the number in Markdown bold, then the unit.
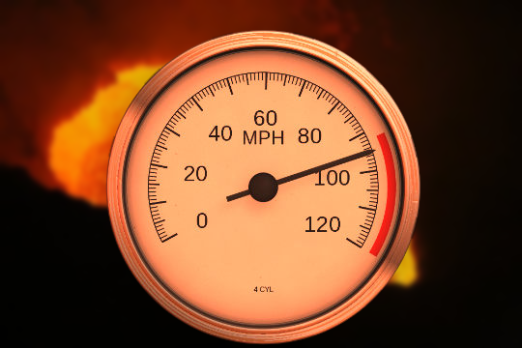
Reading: **95** mph
